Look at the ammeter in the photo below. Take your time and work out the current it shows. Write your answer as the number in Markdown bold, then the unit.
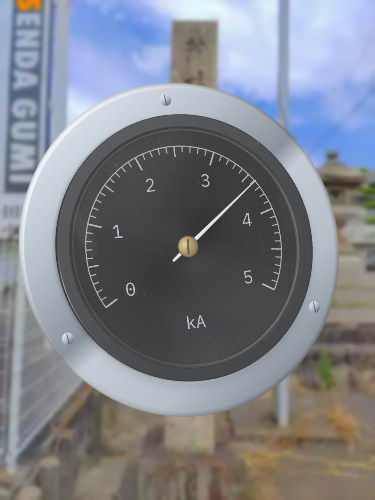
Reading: **3.6** kA
